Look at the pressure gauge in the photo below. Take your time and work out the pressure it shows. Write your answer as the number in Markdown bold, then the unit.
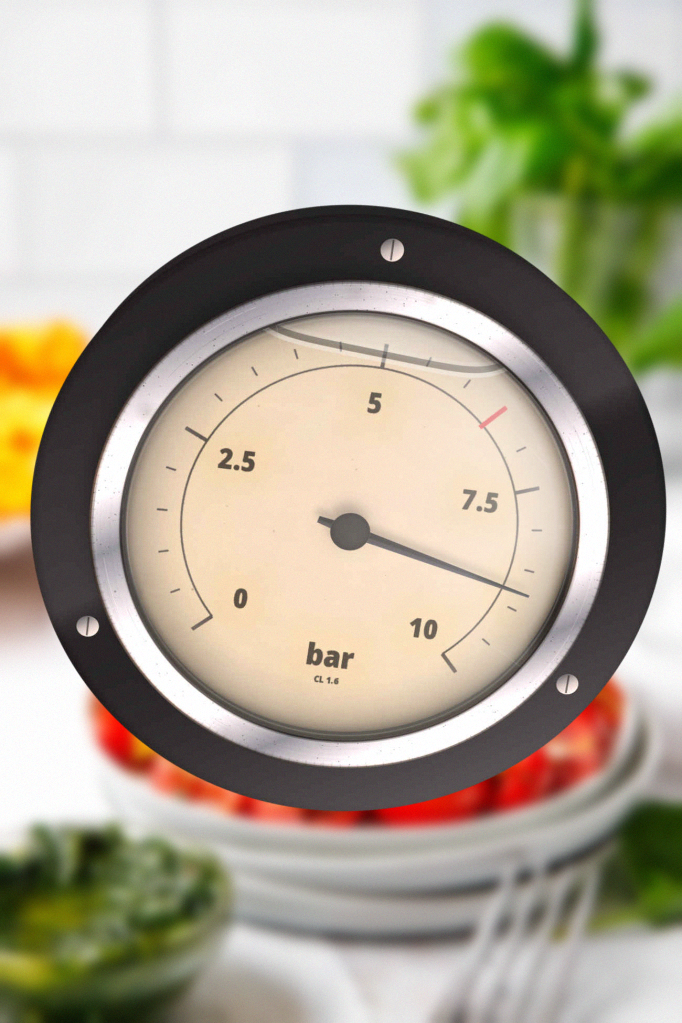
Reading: **8.75** bar
